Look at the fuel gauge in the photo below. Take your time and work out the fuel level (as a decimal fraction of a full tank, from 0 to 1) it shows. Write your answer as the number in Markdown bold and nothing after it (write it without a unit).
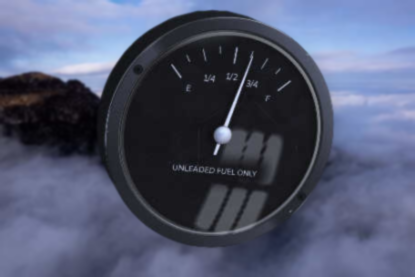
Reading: **0.625**
